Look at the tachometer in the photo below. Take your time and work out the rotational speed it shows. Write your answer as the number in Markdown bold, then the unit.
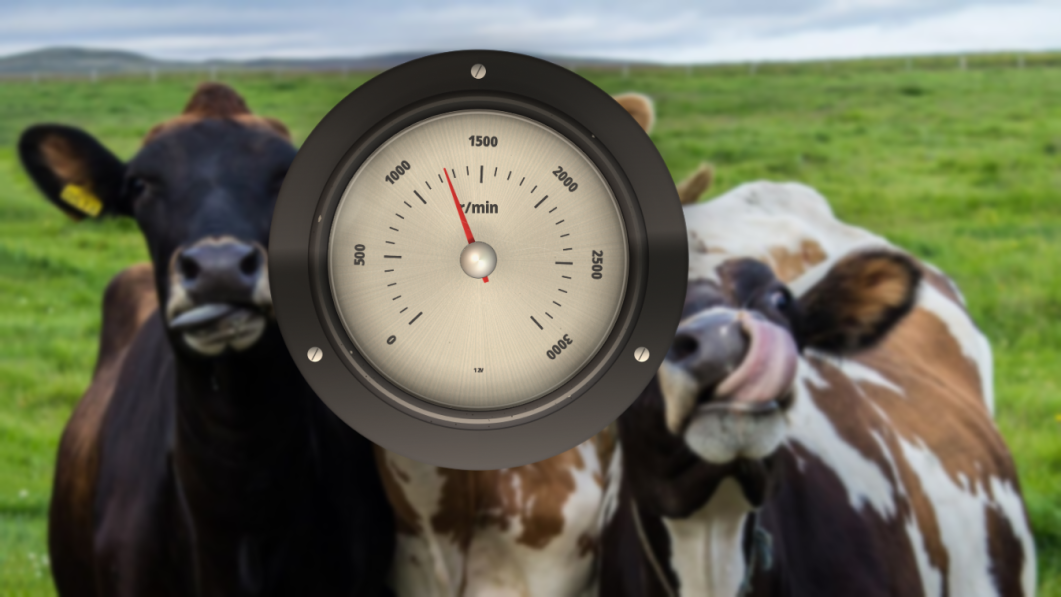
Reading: **1250** rpm
